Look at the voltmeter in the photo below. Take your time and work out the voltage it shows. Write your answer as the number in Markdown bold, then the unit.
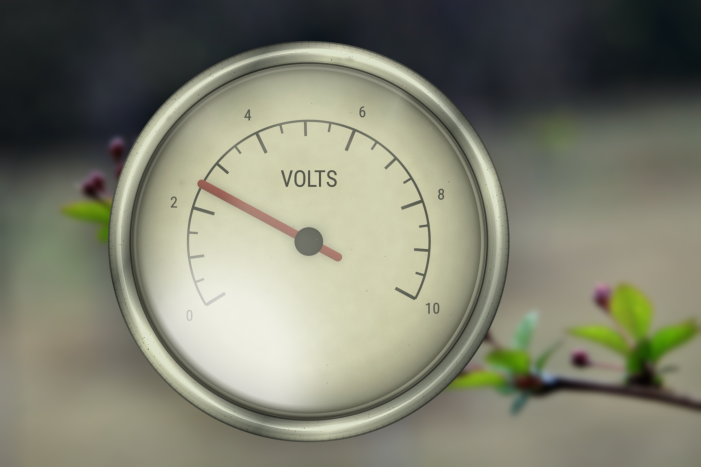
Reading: **2.5** V
